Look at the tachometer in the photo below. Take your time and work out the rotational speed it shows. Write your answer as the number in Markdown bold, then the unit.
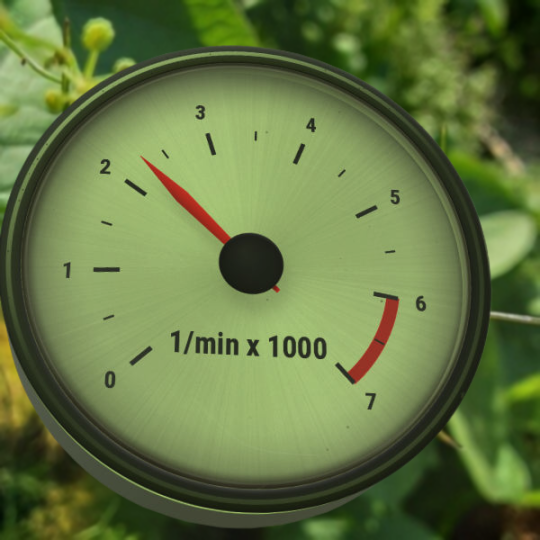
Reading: **2250** rpm
